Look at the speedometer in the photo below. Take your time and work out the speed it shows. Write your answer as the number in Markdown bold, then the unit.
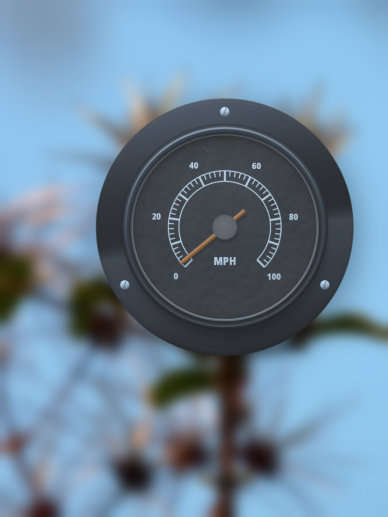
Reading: **2** mph
